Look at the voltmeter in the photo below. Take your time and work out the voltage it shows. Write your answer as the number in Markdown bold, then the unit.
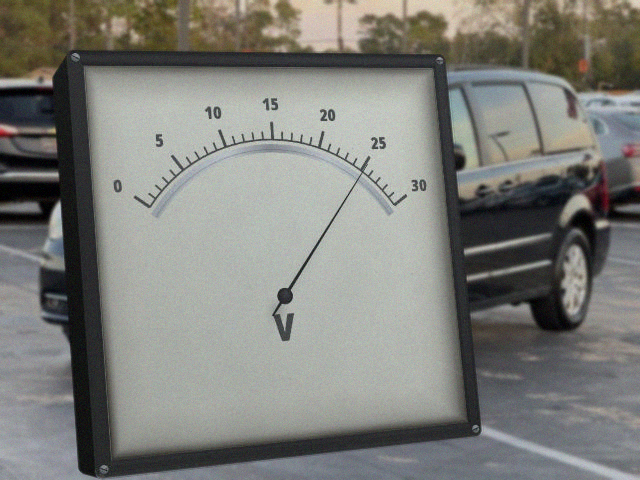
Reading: **25** V
